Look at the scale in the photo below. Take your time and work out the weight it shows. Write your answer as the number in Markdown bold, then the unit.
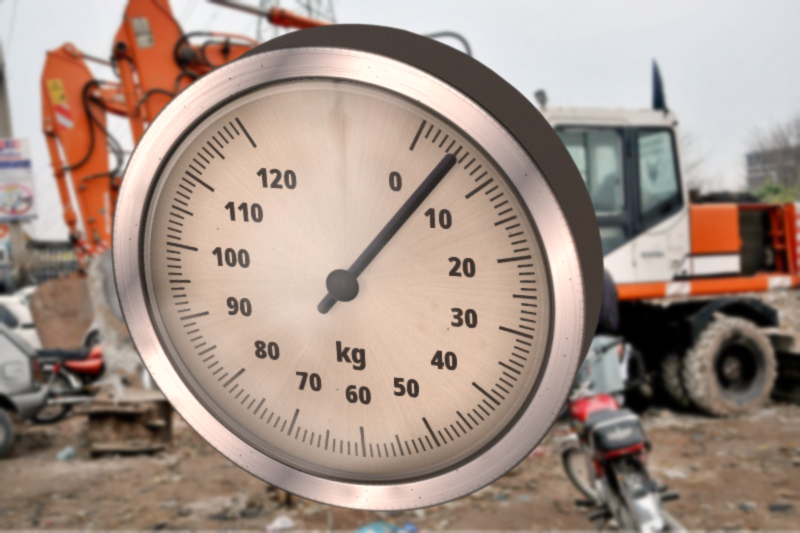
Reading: **5** kg
